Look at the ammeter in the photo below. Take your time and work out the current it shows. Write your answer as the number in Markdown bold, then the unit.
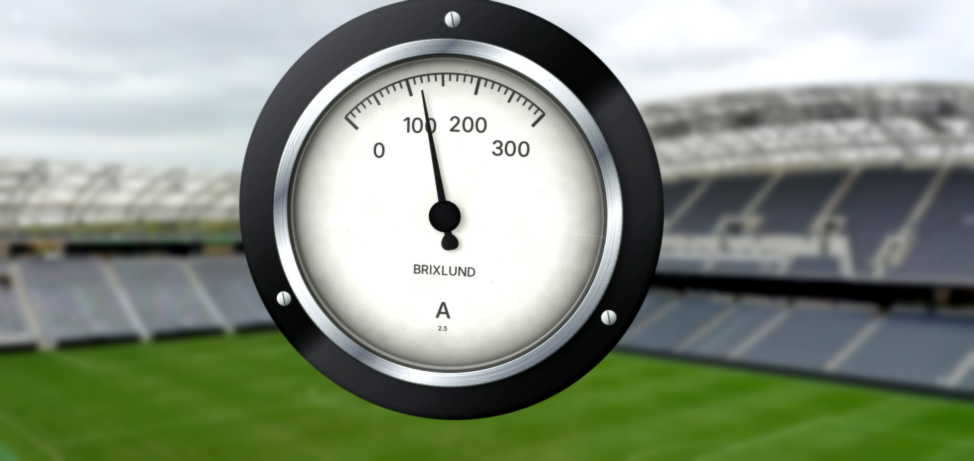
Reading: **120** A
